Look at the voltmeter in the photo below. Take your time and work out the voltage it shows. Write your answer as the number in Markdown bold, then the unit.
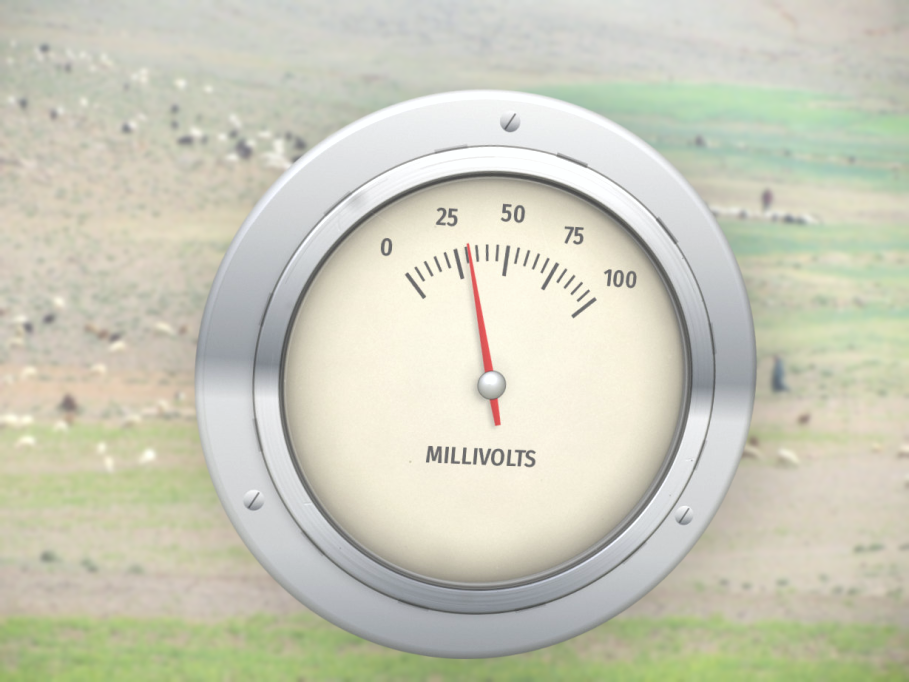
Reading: **30** mV
